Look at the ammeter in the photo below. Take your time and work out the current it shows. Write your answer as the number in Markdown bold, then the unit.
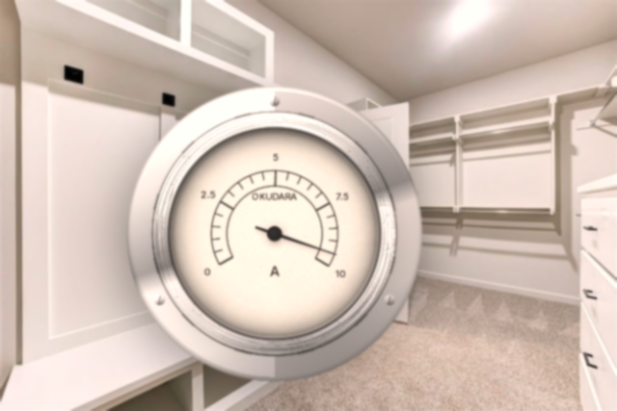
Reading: **9.5** A
